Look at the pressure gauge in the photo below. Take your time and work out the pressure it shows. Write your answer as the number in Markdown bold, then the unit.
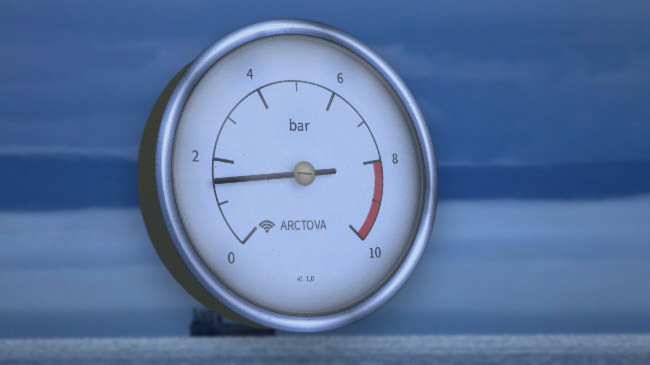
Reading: **1.5** bar
